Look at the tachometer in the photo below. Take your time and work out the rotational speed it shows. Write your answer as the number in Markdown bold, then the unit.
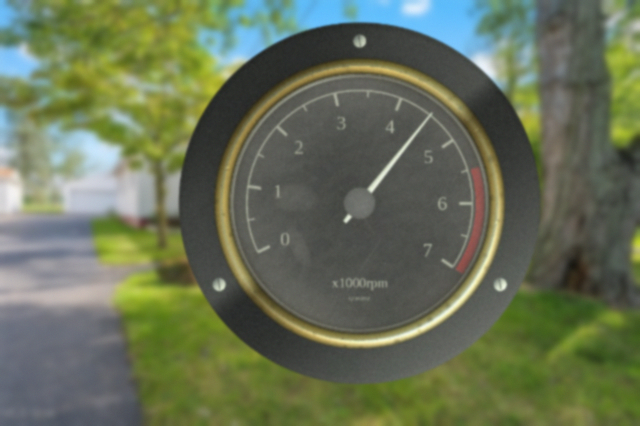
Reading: **4500** rpm
